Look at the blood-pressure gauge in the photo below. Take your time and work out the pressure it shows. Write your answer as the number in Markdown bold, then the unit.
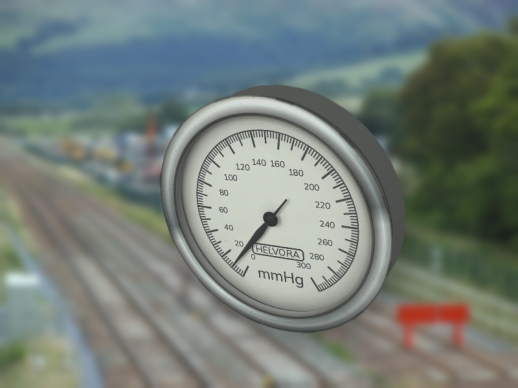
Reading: **10** mmHg
